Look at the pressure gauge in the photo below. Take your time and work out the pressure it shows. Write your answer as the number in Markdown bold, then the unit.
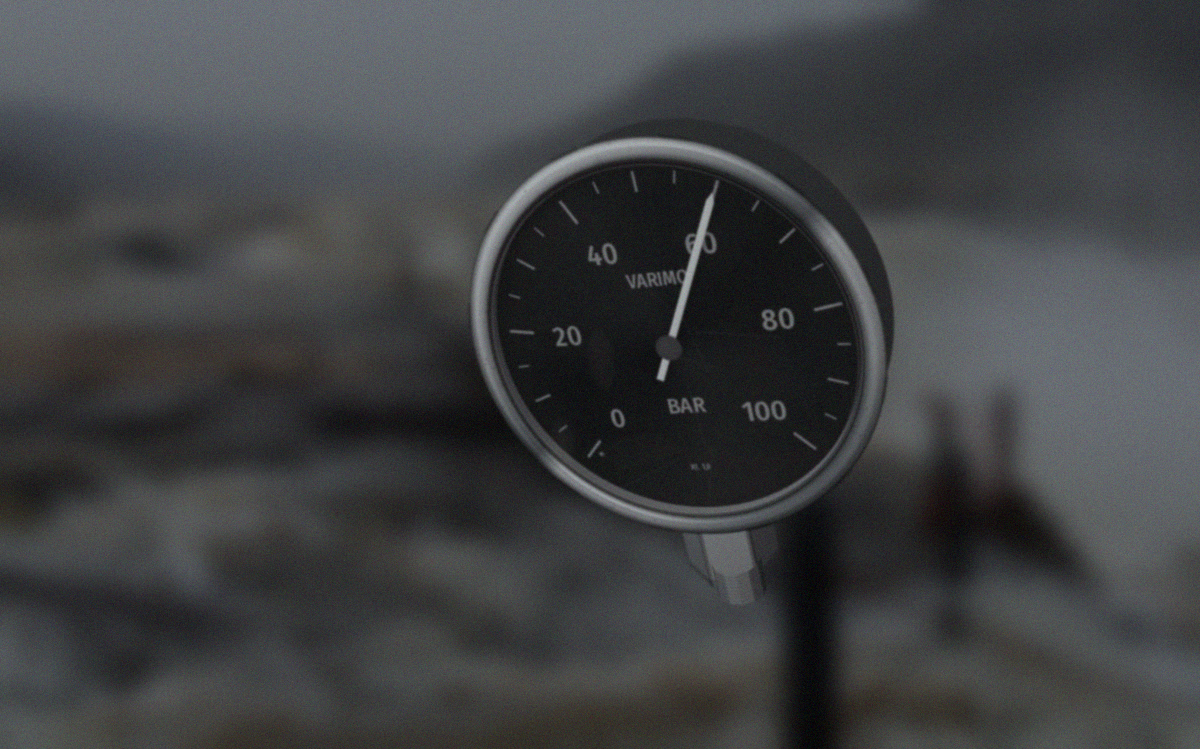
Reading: **60** bar
